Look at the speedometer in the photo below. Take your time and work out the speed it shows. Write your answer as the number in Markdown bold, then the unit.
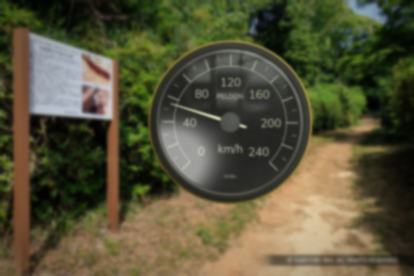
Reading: **55** km/h
